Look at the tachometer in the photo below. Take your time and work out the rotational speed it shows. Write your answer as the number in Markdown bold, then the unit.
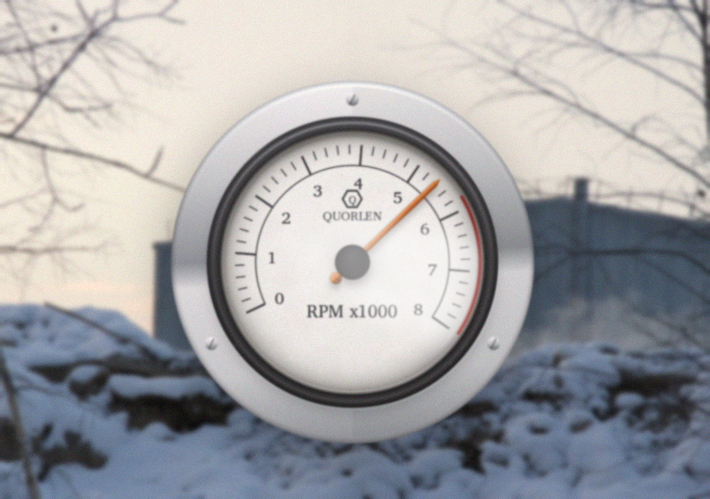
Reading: **5400** rpm
